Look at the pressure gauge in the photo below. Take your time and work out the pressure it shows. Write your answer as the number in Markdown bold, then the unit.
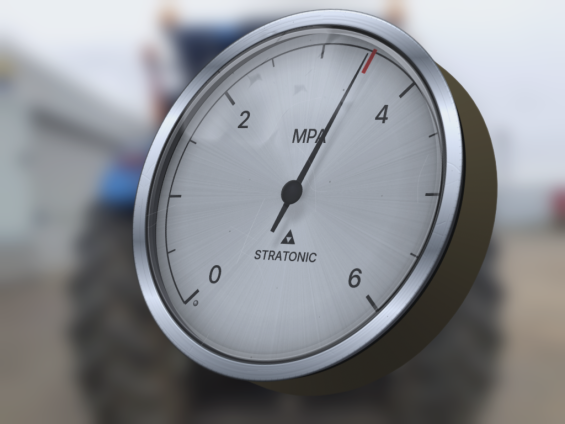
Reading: **3.5** MPa
